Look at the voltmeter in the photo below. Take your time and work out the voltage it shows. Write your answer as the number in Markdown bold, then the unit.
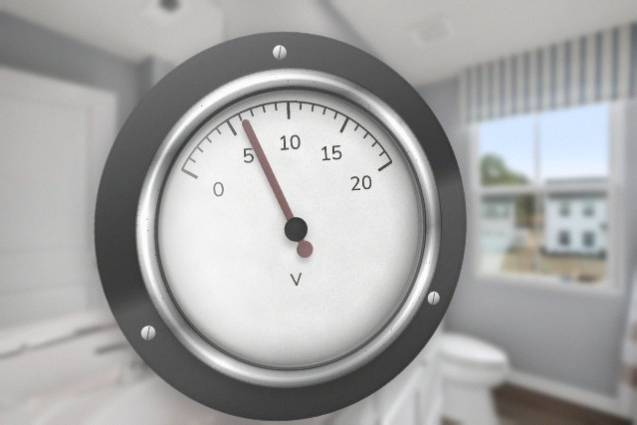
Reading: **6** V
